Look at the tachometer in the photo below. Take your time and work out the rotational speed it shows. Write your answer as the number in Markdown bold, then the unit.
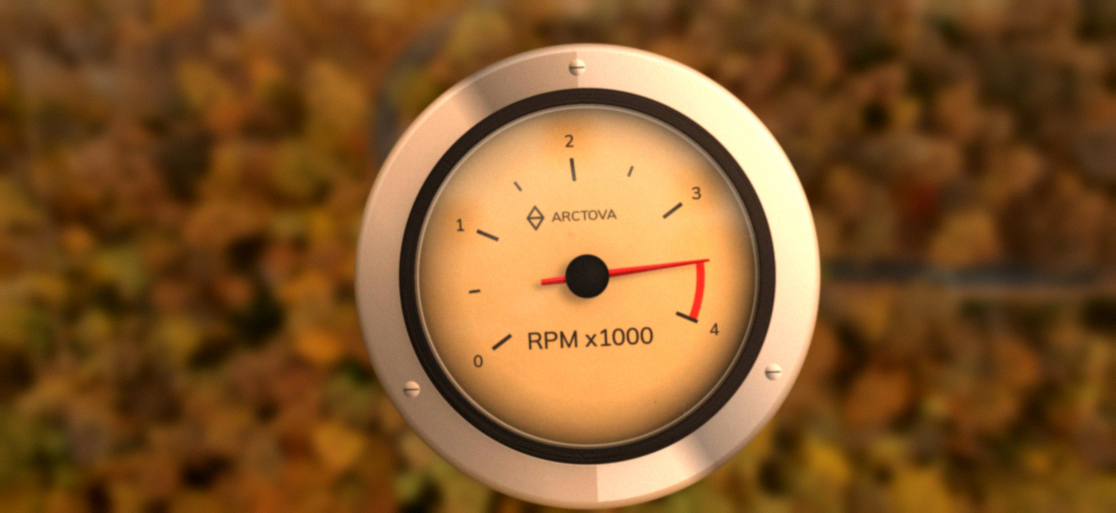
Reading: **3500** rpm
